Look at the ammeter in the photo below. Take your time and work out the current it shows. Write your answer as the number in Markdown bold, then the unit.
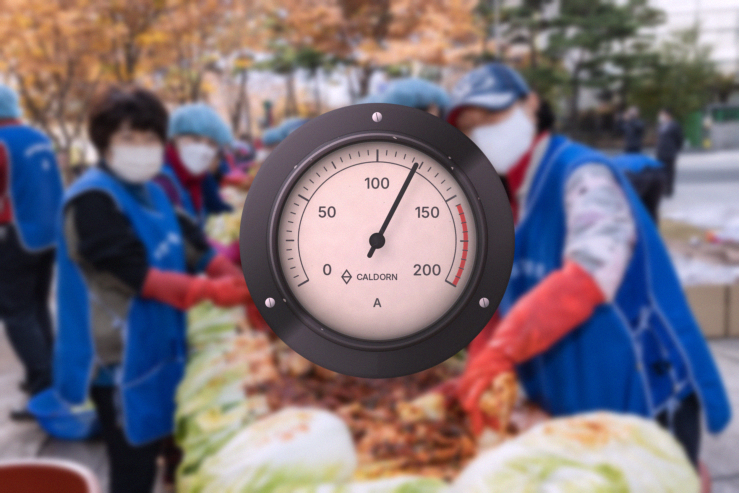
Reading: **122.5** A
